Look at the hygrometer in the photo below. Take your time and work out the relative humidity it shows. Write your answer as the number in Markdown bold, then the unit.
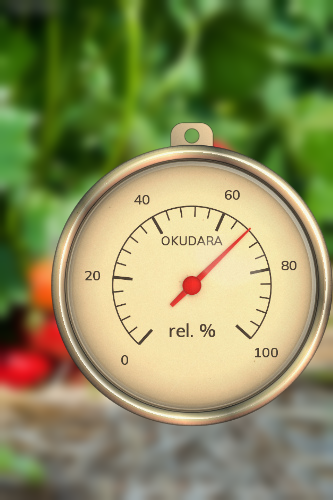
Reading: **68** %
